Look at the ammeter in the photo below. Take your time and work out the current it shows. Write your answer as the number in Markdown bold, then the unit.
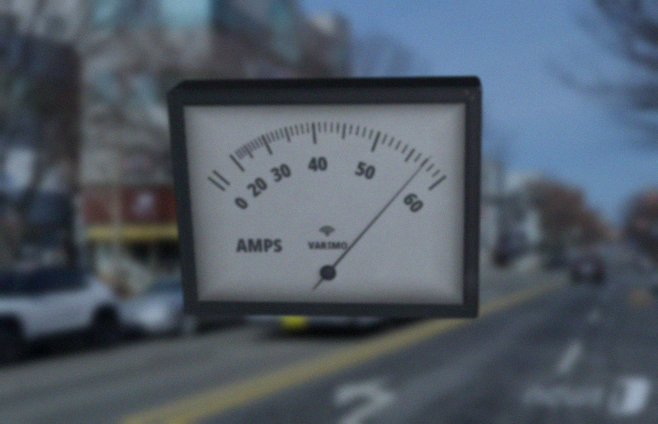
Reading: **57** A
